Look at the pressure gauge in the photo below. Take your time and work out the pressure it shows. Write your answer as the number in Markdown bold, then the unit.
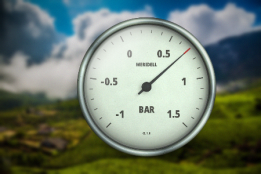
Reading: **0.7** bar
